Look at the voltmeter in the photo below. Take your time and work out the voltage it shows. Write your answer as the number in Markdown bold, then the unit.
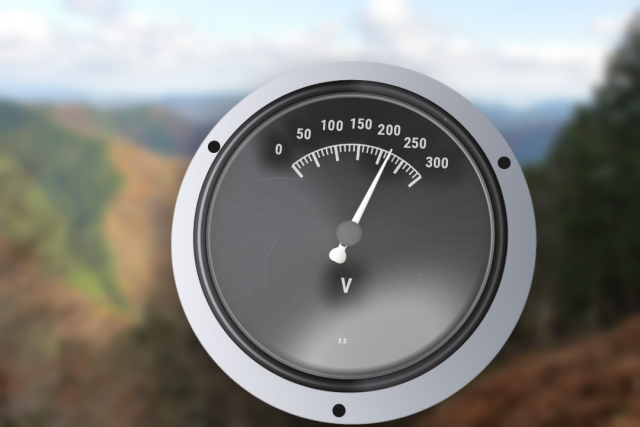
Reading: **220** V
